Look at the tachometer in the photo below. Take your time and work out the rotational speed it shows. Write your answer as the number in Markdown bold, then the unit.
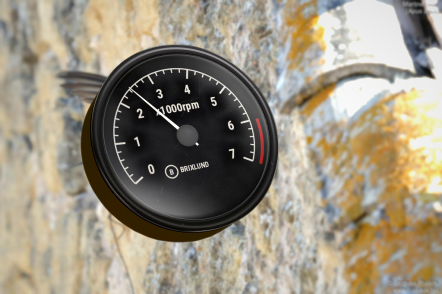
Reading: **2400** rpm
